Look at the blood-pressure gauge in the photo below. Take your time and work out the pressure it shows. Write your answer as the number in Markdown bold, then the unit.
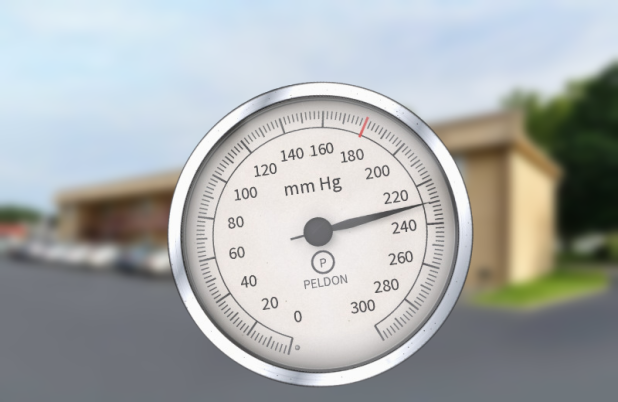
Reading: **230** mmHg
